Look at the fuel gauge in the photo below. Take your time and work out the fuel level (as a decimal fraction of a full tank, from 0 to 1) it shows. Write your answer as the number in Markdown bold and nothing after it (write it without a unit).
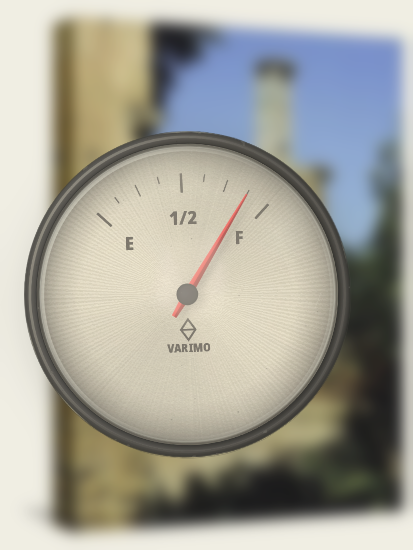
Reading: **0.875**
